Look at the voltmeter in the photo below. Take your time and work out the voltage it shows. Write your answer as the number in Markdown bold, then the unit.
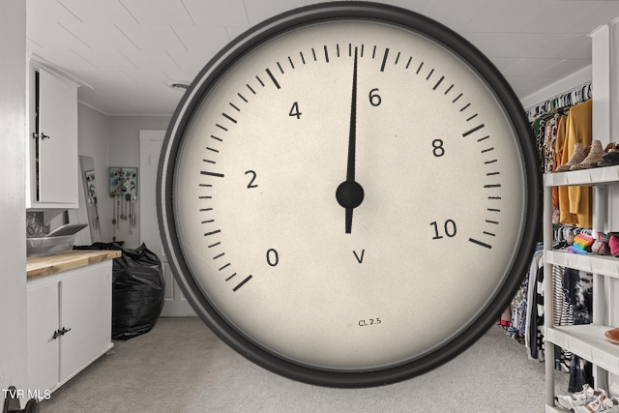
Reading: **5.5** V
